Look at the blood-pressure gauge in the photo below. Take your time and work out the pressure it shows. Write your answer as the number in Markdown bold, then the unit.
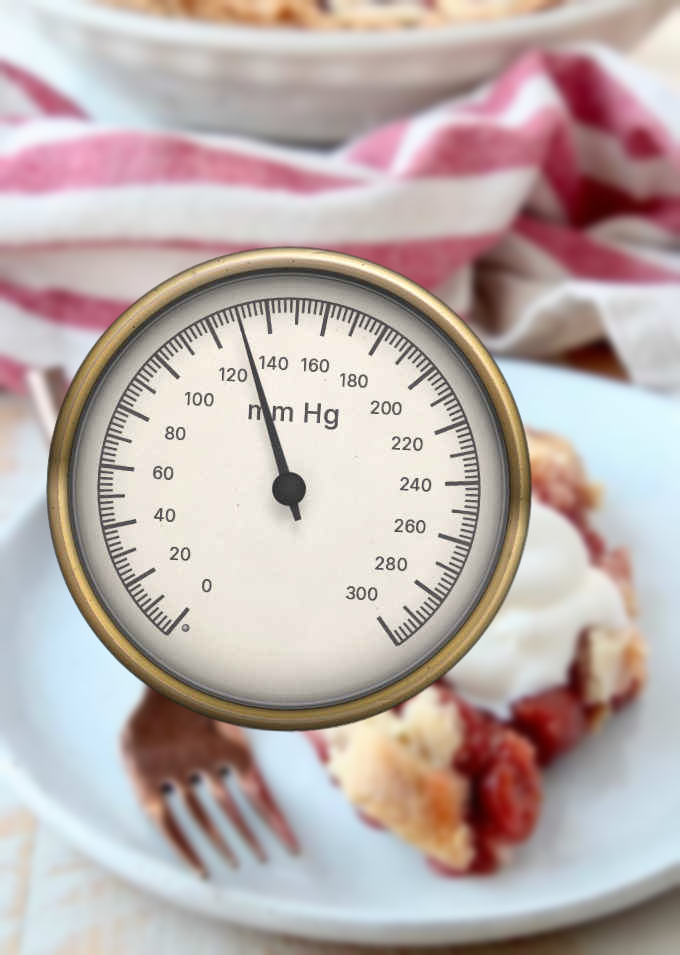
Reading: **130** mmHg
